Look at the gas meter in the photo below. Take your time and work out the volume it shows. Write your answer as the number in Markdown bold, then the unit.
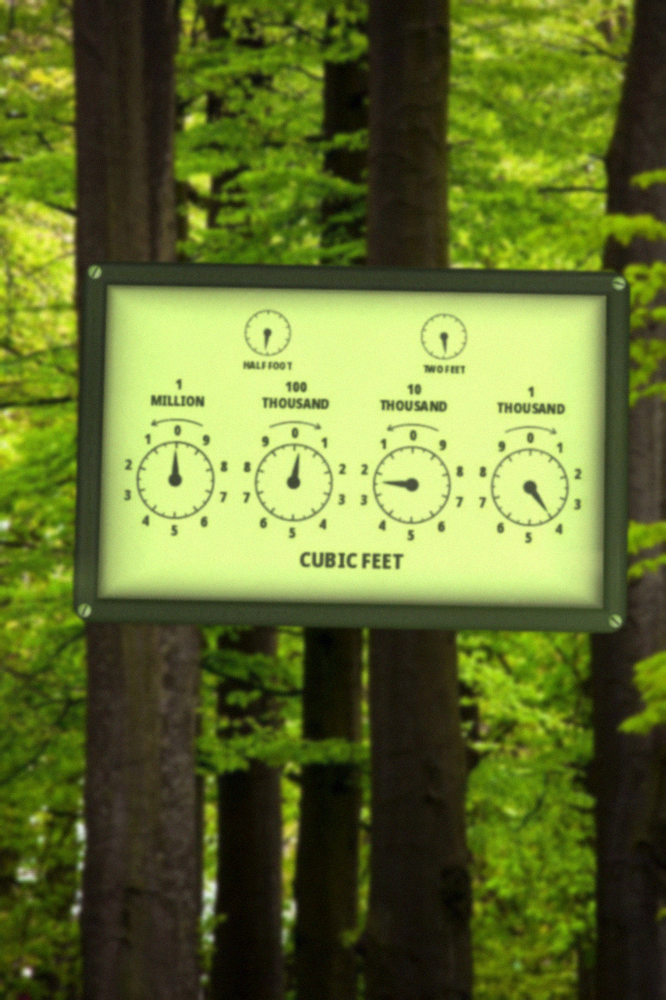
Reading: **2400** ft³
